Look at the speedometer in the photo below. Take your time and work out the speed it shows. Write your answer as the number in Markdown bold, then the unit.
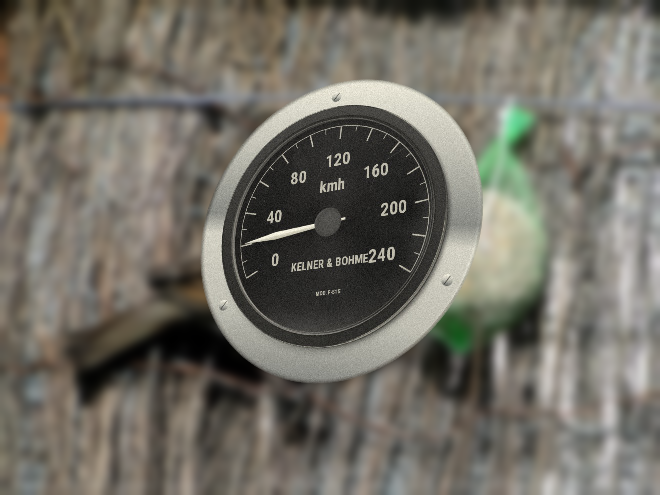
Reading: **20** km/h
